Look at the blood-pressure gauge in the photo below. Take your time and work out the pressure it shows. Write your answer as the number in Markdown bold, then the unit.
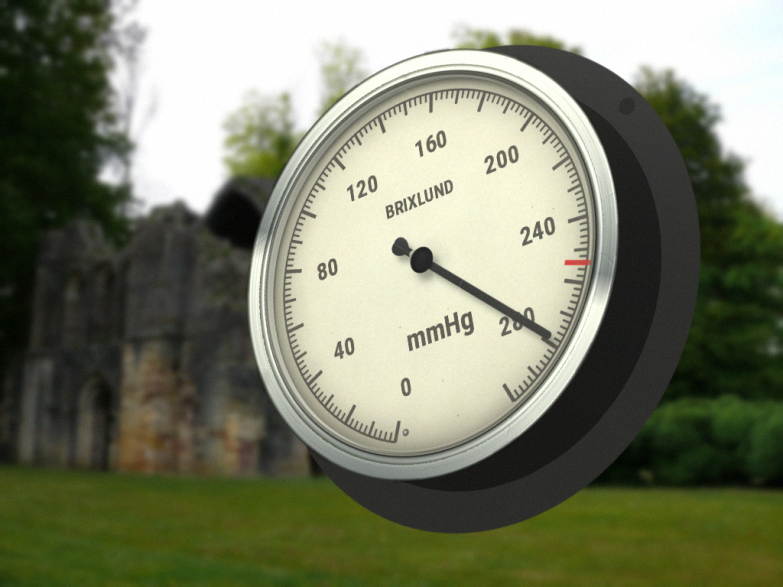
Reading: **278** mmHg
